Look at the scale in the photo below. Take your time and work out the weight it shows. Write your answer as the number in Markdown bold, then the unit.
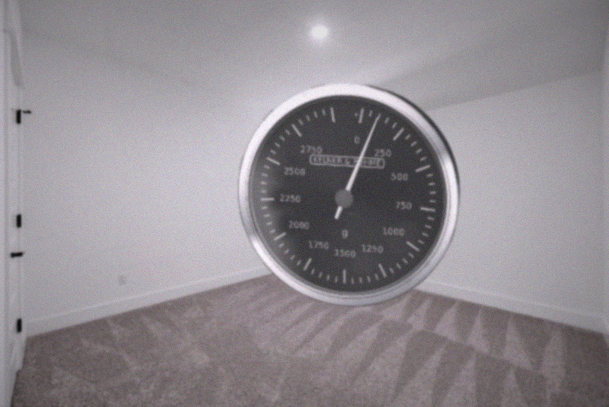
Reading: **100** g
